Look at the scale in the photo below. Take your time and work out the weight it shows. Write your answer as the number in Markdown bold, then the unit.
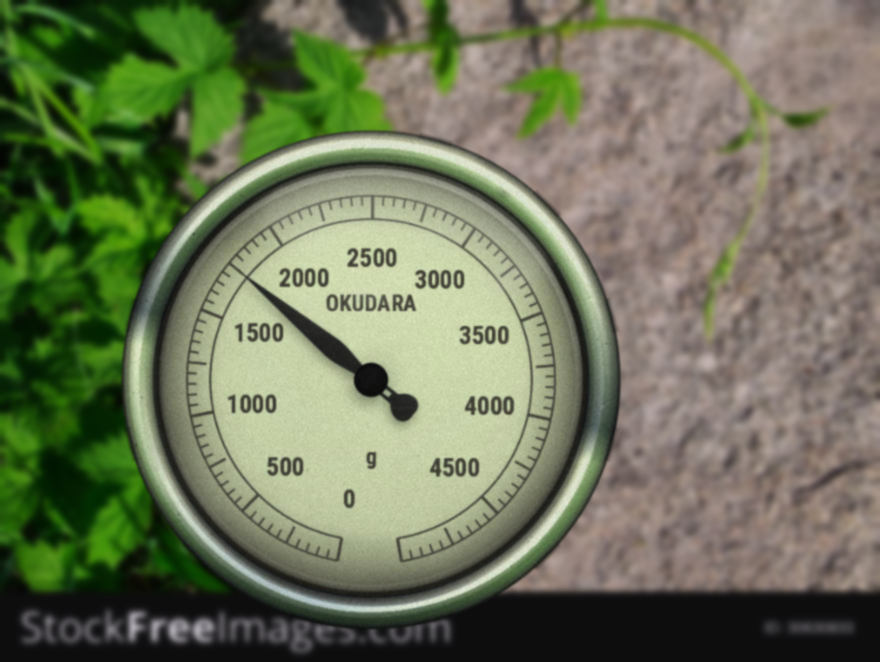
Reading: **1750** g
